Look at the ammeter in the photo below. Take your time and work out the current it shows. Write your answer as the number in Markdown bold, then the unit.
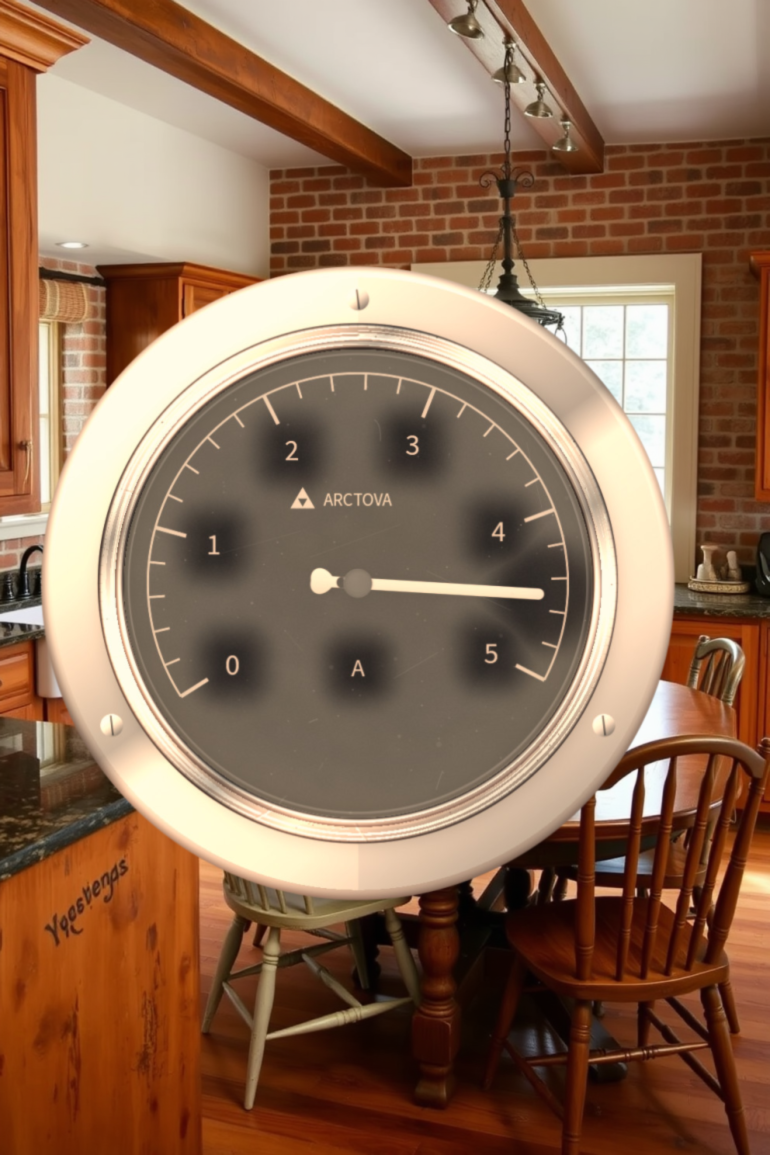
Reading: **4.5** A
